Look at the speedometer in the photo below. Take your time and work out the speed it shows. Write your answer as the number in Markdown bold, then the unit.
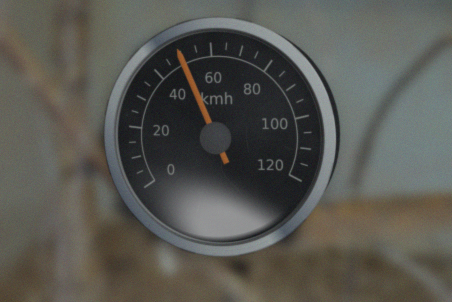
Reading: **50** km/h
